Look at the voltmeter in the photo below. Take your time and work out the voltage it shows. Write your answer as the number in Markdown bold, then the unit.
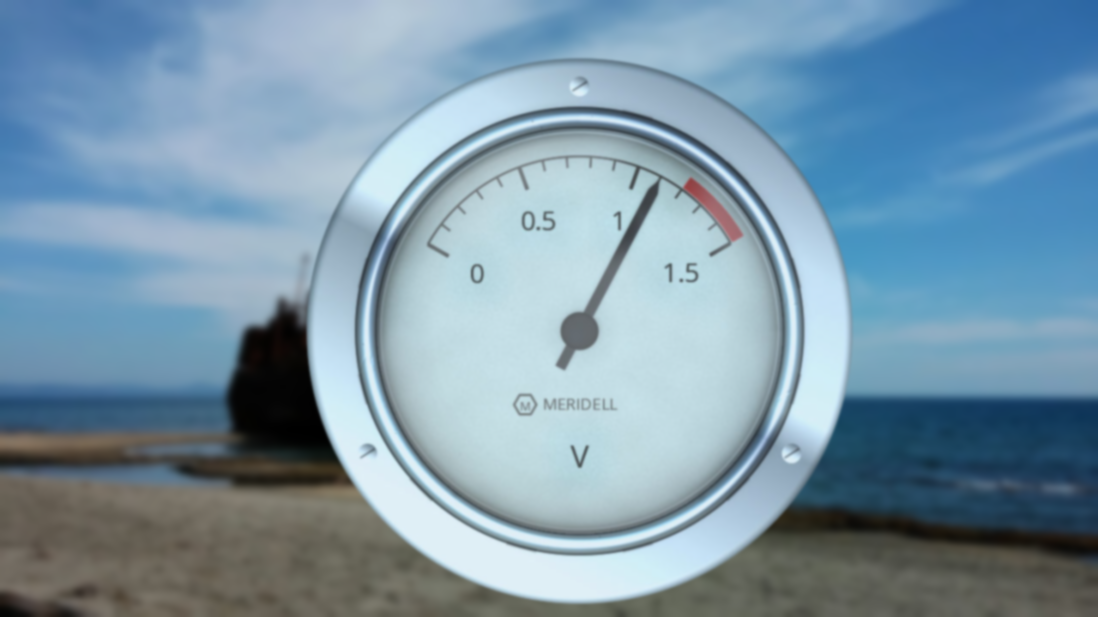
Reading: **1.1** V
